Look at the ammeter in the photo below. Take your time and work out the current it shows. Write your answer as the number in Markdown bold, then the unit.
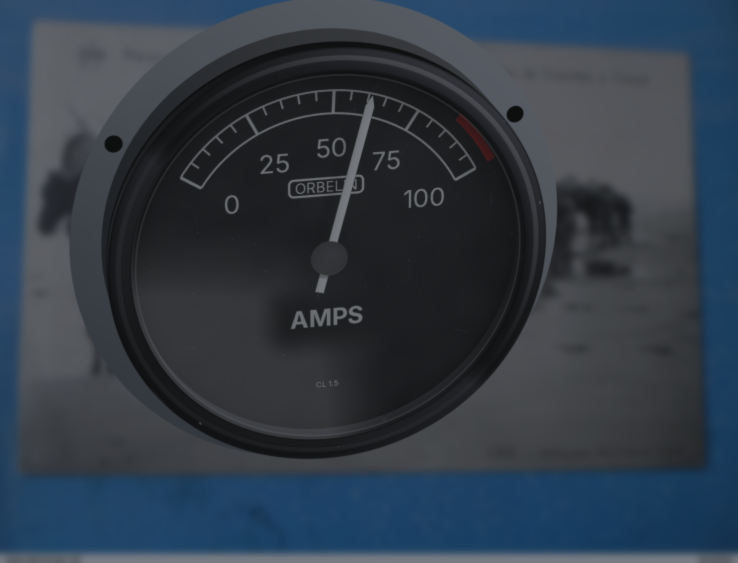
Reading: **60** A
